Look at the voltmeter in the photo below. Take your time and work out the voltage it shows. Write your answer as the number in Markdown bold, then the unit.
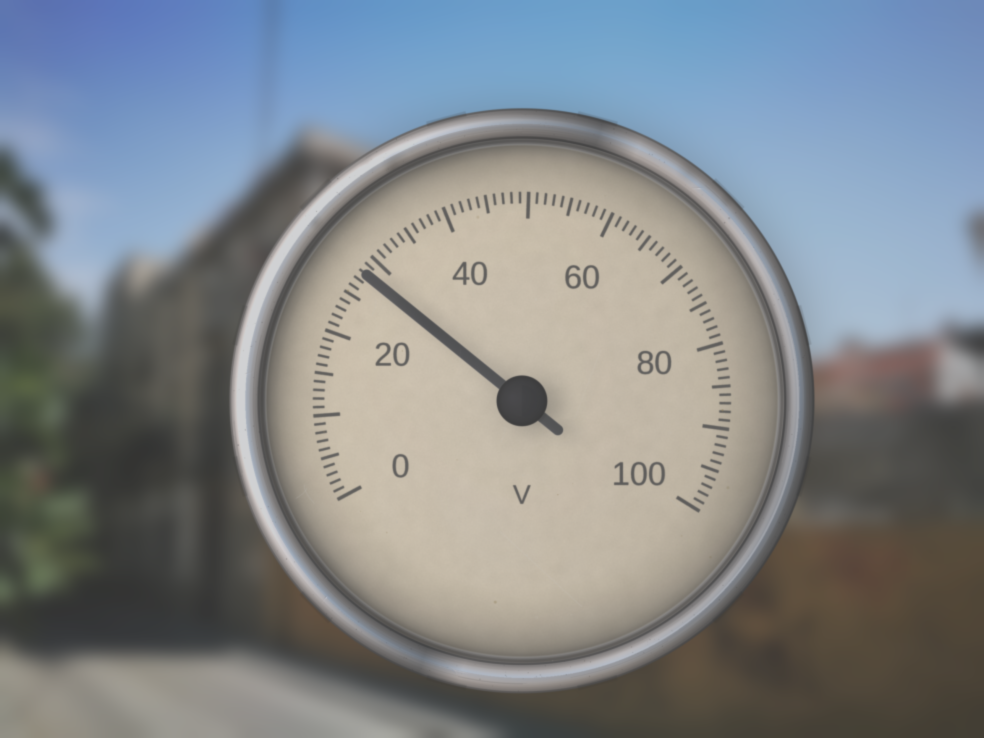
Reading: **28** V
